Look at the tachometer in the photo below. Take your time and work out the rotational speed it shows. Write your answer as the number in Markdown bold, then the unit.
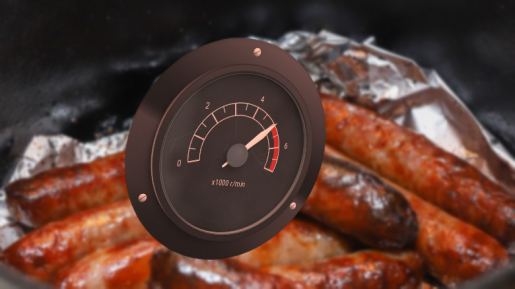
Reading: **5000** rpm
